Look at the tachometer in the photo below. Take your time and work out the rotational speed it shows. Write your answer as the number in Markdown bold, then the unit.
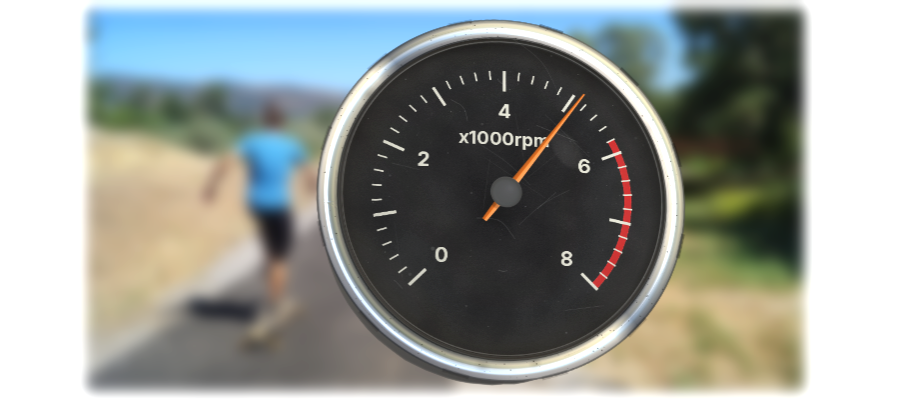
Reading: **5100** rpm
